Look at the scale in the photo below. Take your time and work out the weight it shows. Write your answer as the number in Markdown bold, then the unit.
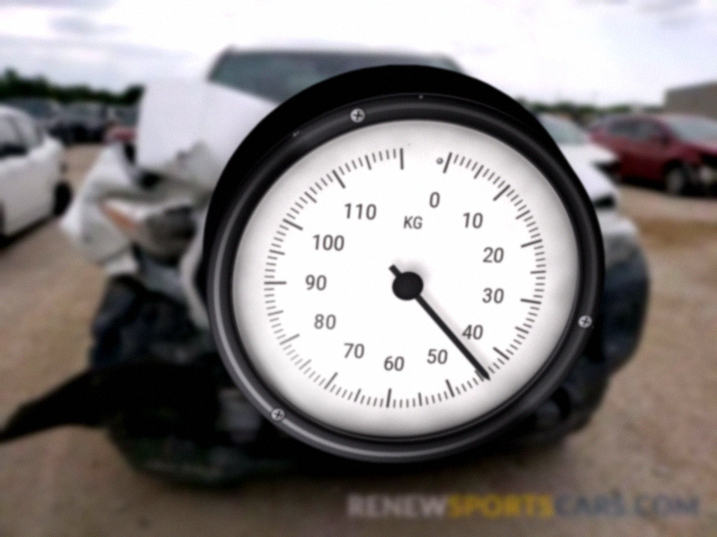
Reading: **44** kg
